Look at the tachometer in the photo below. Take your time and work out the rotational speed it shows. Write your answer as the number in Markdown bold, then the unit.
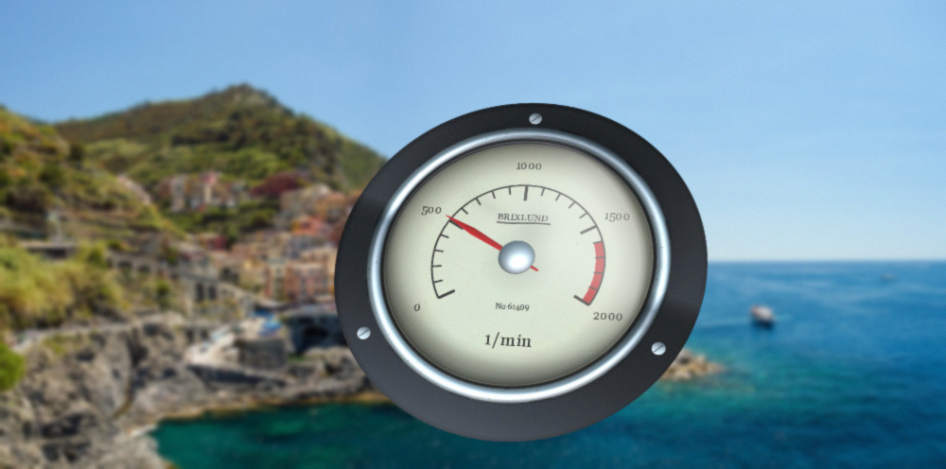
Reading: **500** rpm
